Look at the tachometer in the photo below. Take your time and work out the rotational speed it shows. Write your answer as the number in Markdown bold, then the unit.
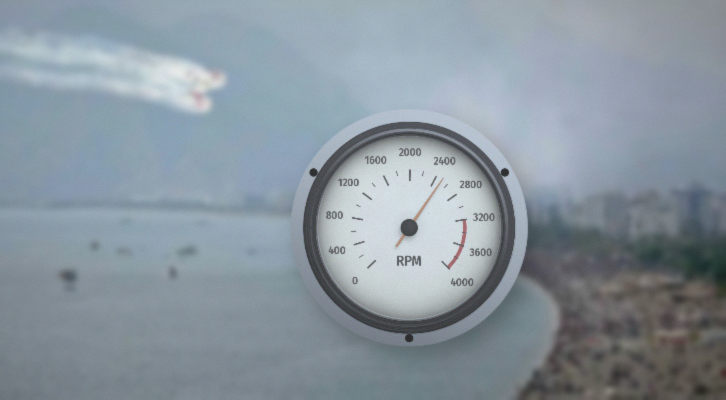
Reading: **2500** rpm
